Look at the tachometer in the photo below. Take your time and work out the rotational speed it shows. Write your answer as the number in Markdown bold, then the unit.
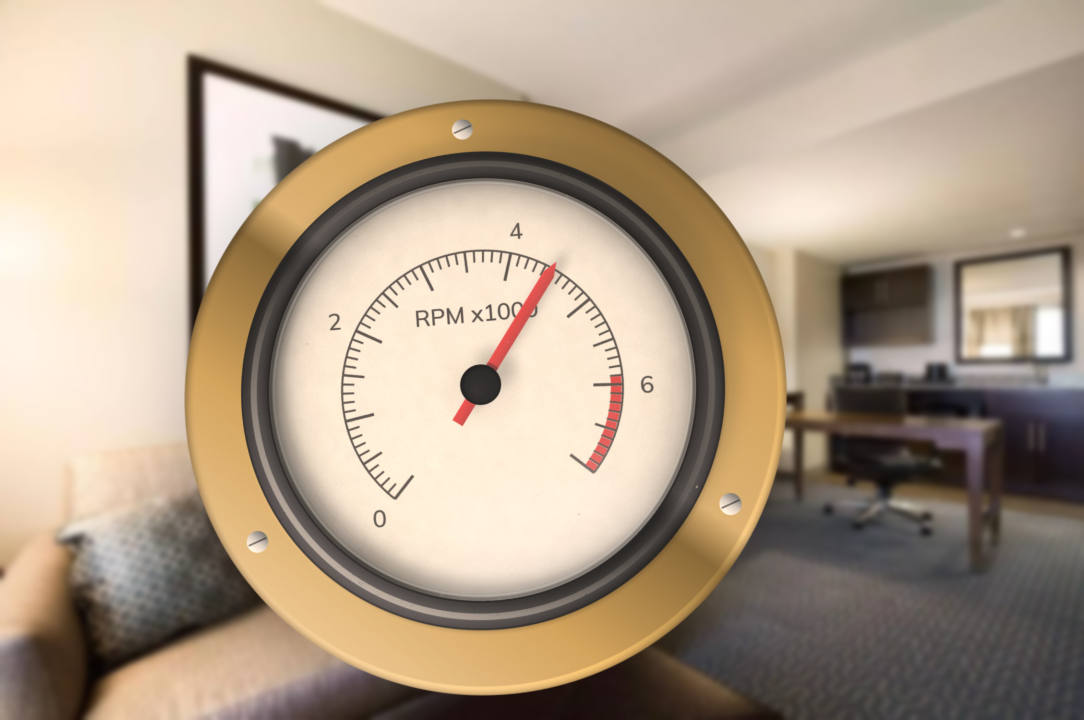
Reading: **4500** rpm
